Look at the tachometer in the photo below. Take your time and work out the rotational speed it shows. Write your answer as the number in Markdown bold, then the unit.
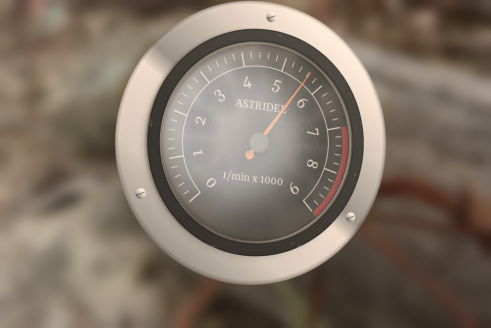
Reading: **5600** rpm
